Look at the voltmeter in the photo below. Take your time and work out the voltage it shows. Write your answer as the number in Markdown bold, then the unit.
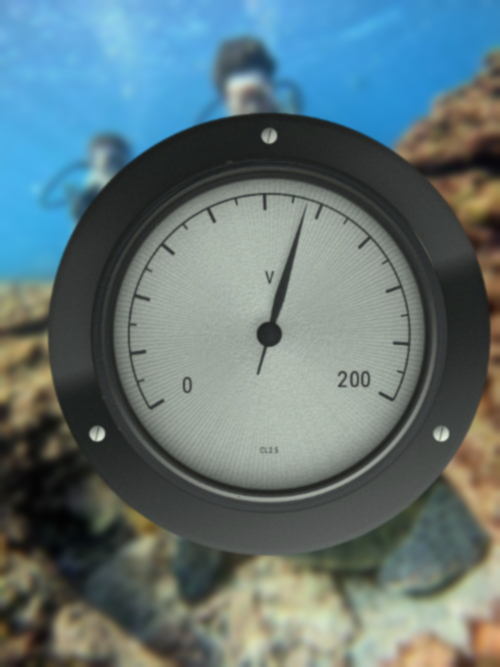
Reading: **115** V
